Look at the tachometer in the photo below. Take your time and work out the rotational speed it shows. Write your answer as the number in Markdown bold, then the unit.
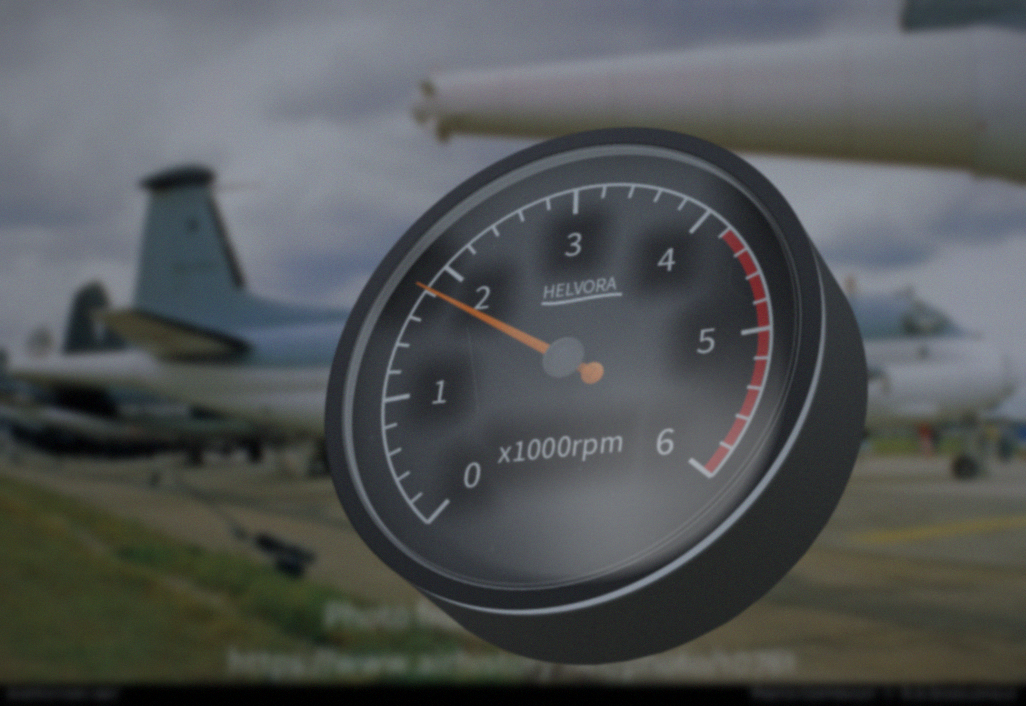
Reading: **1800** rpm
